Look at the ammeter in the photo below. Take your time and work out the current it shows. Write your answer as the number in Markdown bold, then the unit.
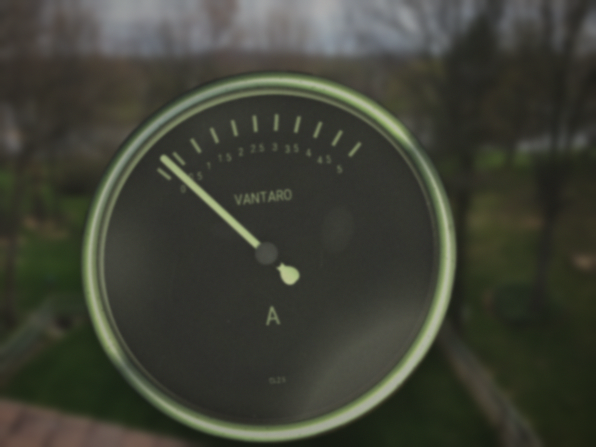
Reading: **0.25** A
